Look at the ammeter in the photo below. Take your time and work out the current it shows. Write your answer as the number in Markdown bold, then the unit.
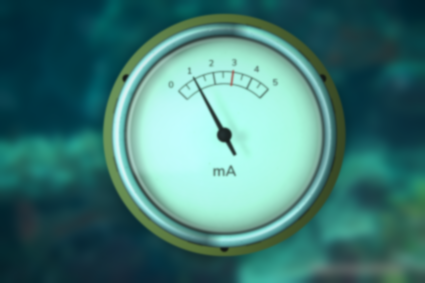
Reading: **1** mA
